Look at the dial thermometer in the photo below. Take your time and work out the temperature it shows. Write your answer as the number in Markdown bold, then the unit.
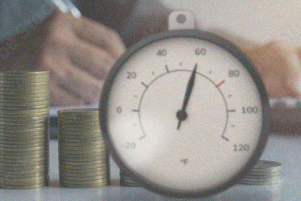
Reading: **60** °F
